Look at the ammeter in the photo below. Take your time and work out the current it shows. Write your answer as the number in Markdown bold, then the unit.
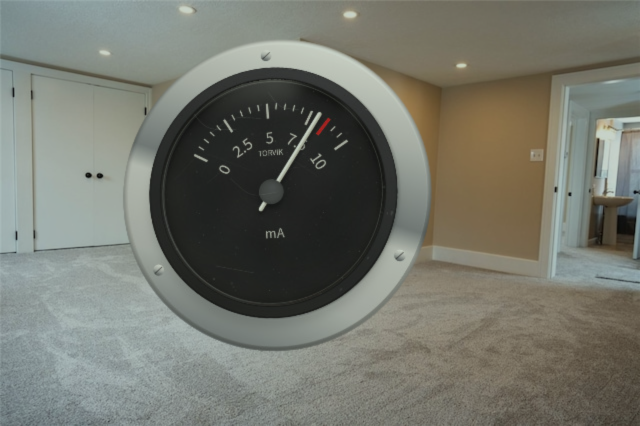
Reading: **8** mA
